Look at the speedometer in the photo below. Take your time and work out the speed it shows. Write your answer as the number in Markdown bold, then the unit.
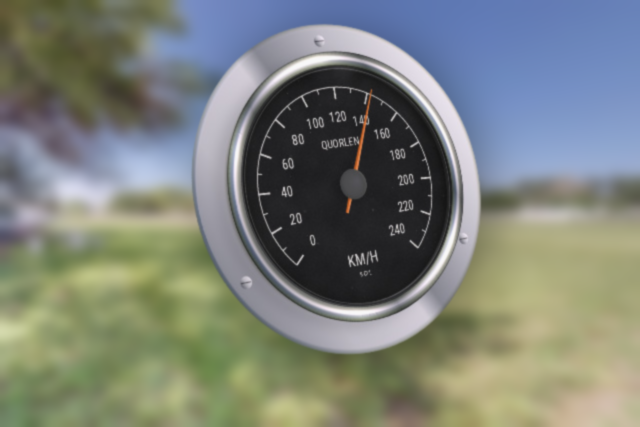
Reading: **140** km/h
